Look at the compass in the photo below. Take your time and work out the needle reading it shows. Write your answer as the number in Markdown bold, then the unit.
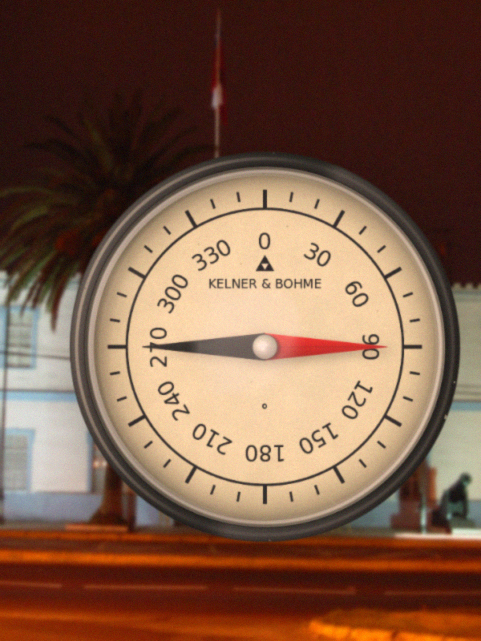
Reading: **90** °
